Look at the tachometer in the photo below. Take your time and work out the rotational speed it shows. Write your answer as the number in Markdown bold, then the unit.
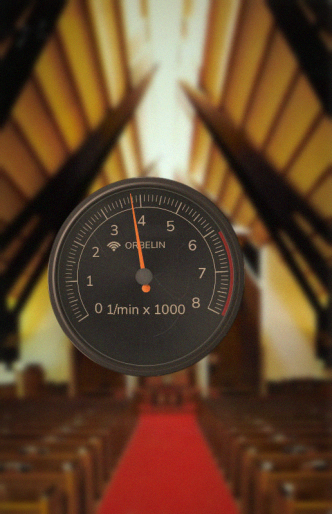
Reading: **3800** rpm
